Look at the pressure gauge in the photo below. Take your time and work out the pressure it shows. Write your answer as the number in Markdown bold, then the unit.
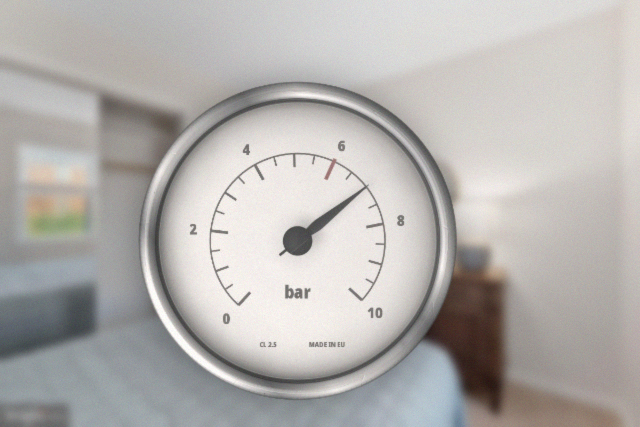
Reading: **7** bar
